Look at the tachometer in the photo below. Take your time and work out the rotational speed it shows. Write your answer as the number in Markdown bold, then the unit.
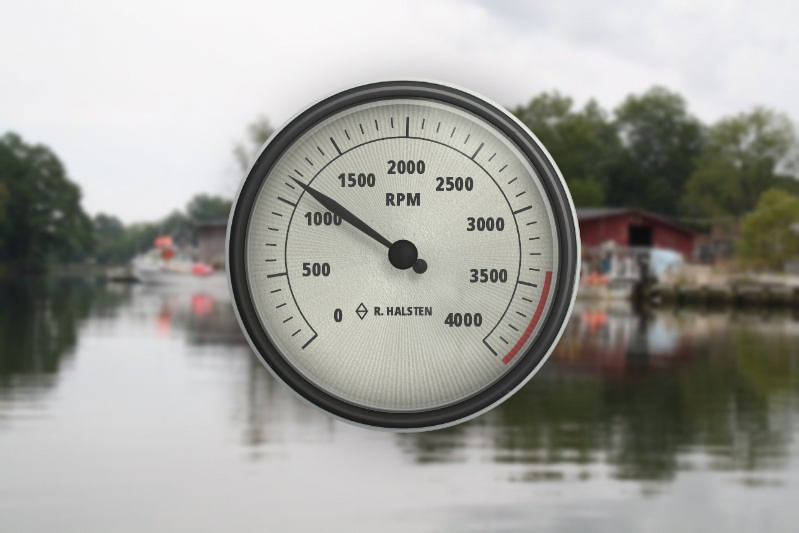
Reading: **1150** rpm
